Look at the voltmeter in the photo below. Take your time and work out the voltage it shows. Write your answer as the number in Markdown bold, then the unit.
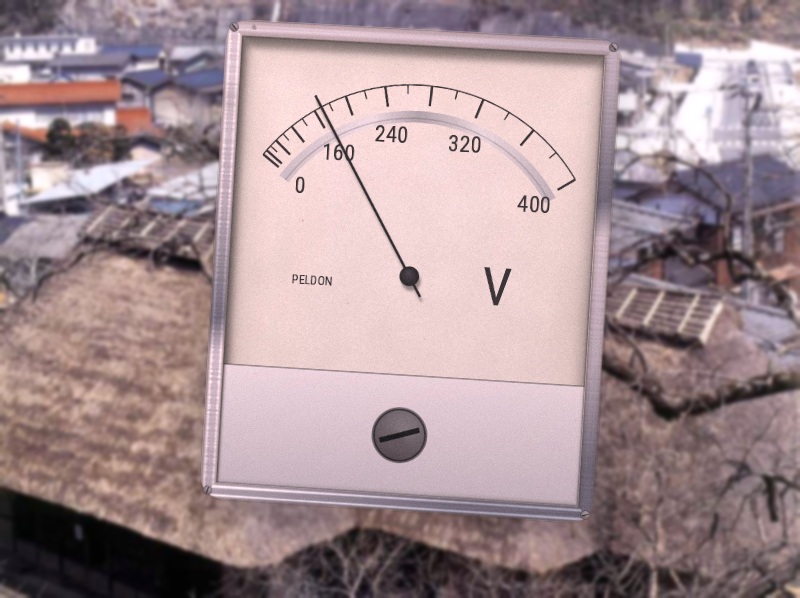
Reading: **170** V
